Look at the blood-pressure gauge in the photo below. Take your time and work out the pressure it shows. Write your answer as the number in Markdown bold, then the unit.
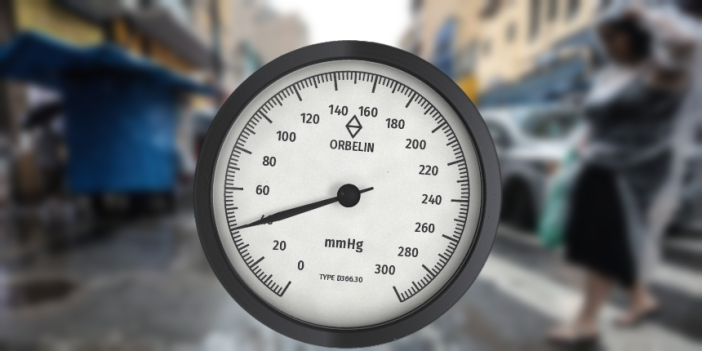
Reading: **40** mmHg
